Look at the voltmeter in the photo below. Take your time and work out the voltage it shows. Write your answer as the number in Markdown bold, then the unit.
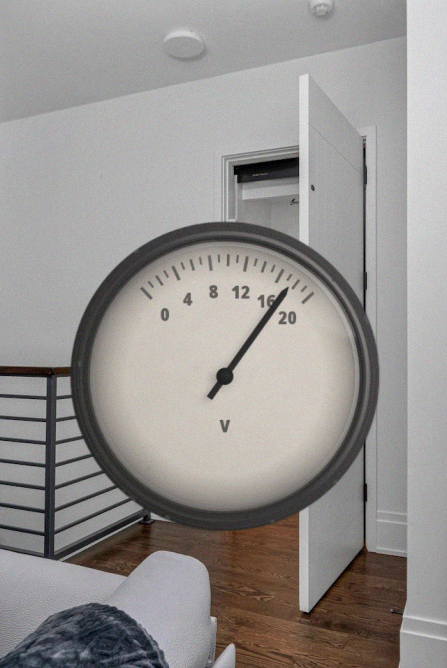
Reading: **17.5** V
